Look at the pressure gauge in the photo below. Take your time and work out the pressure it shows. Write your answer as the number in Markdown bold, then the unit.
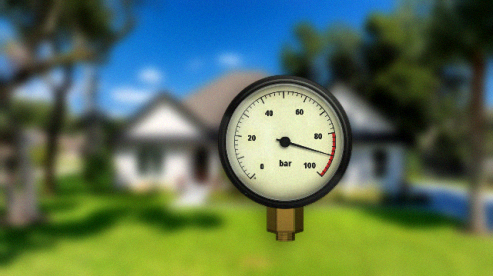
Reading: **90** bar
